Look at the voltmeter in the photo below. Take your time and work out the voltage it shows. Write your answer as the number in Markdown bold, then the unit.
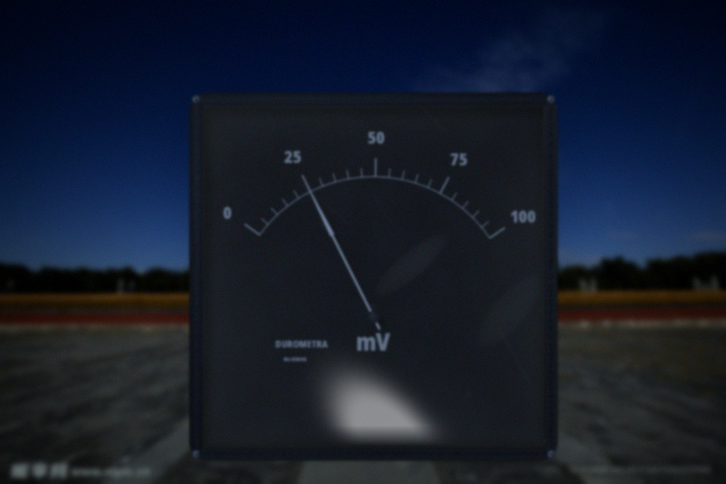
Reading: **25** mV
